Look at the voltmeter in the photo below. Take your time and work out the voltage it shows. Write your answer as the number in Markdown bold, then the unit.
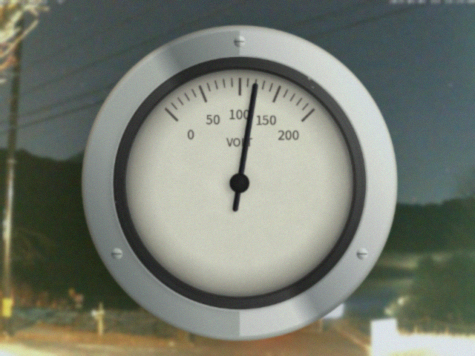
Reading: **120** V
